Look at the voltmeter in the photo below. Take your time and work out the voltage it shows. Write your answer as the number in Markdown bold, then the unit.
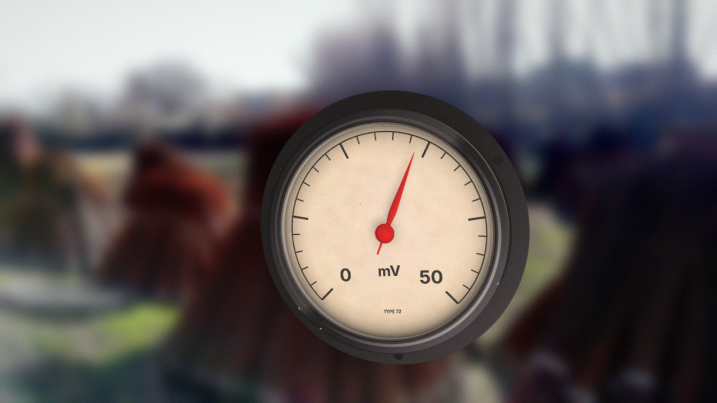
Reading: **29** mV
